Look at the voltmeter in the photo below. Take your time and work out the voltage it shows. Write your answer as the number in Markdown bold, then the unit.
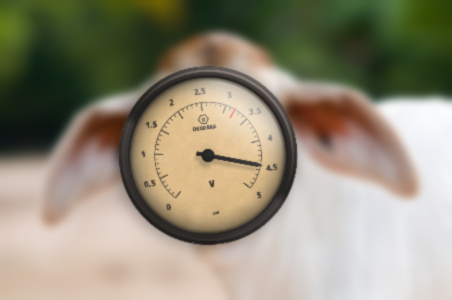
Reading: **4.5** V
